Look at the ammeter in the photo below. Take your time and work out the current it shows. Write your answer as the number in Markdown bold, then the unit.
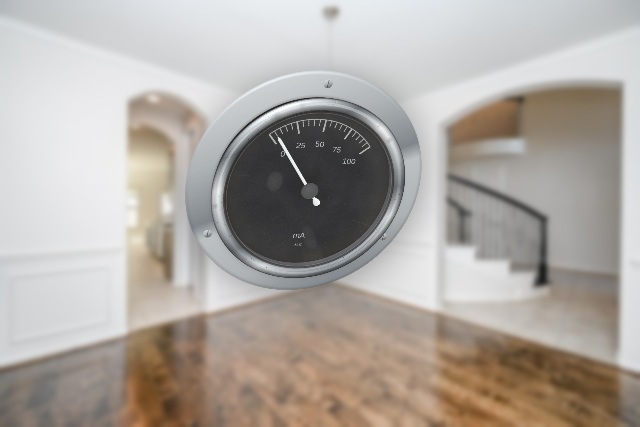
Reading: **5** mA
